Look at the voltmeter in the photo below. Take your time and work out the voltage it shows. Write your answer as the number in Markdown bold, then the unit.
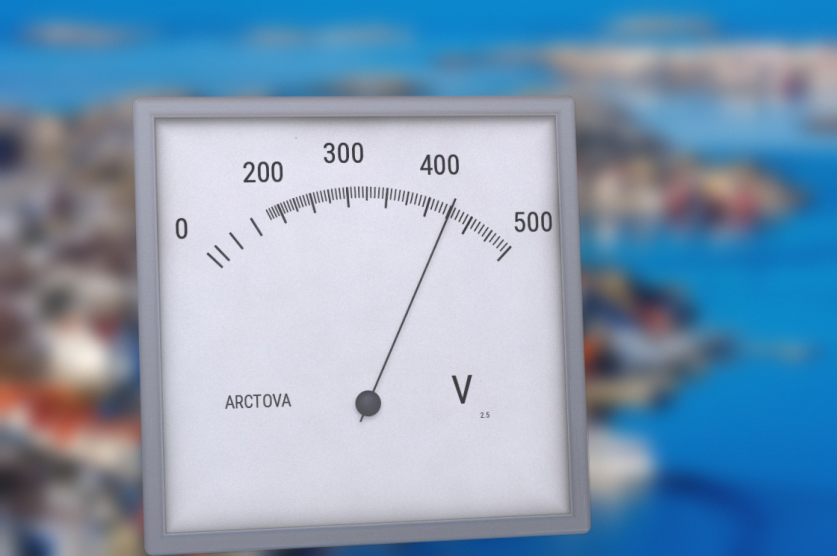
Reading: **425** V
